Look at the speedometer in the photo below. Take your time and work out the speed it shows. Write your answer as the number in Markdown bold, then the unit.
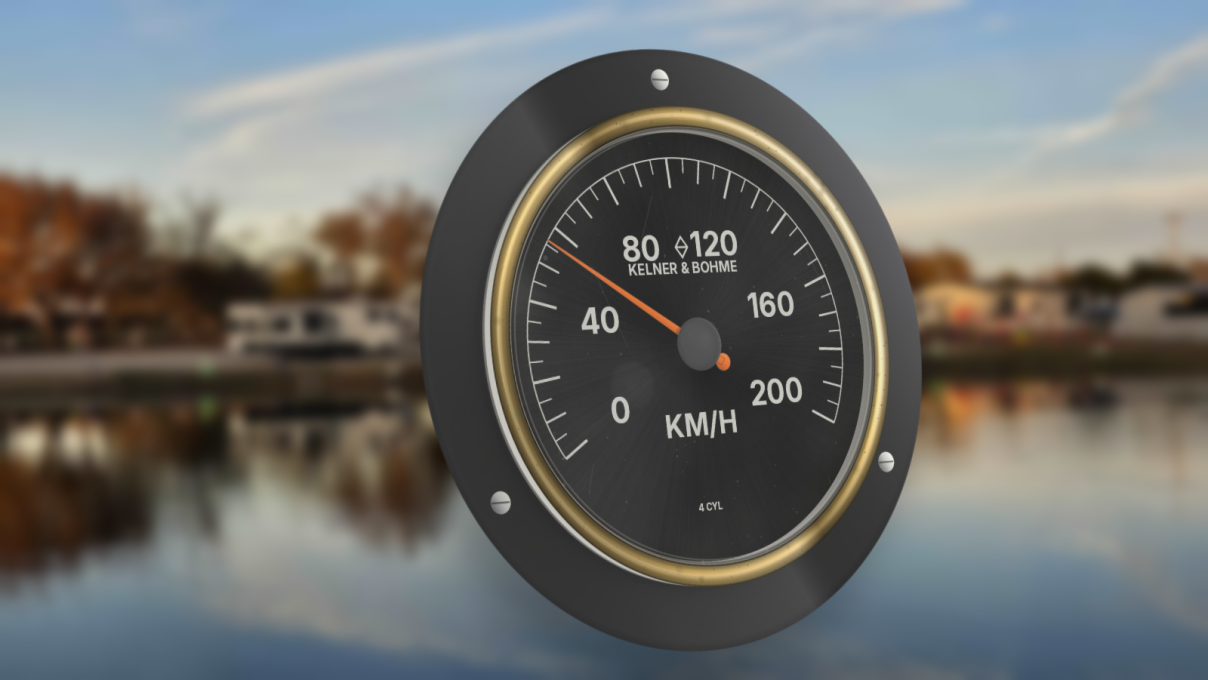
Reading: **55** km/h
